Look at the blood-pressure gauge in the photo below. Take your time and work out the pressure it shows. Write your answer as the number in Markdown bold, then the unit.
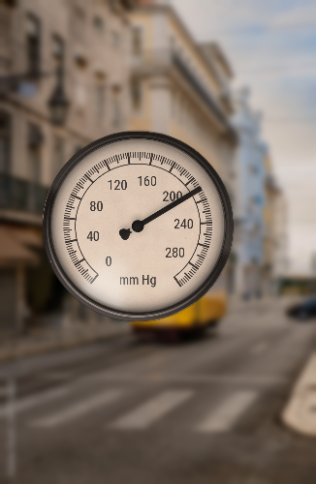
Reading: **210** mmHg
